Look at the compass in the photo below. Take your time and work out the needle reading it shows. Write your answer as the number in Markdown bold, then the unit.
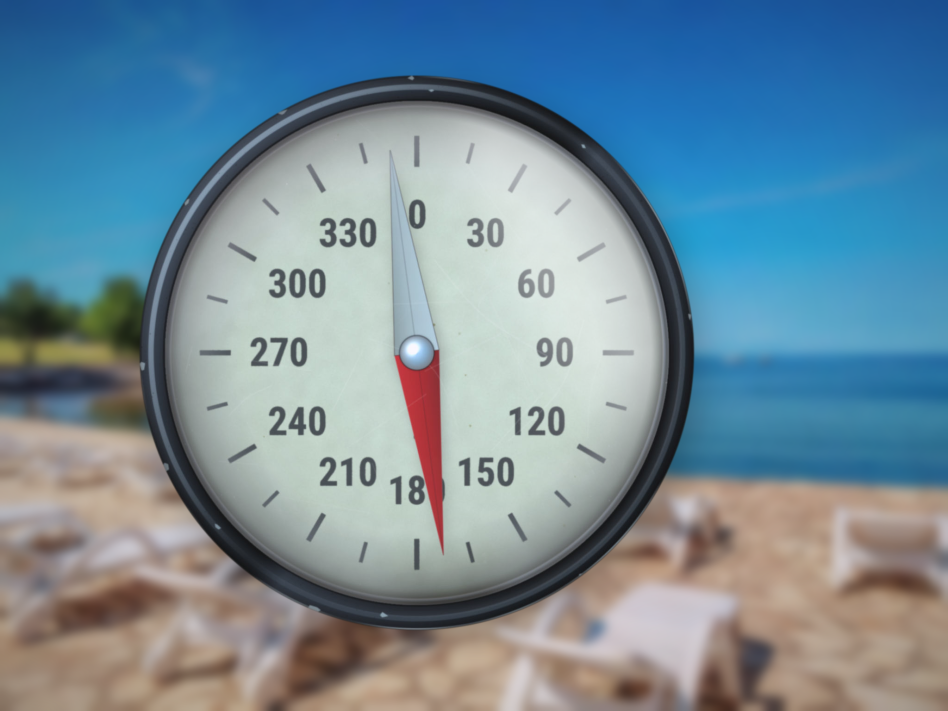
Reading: **172.5** °
